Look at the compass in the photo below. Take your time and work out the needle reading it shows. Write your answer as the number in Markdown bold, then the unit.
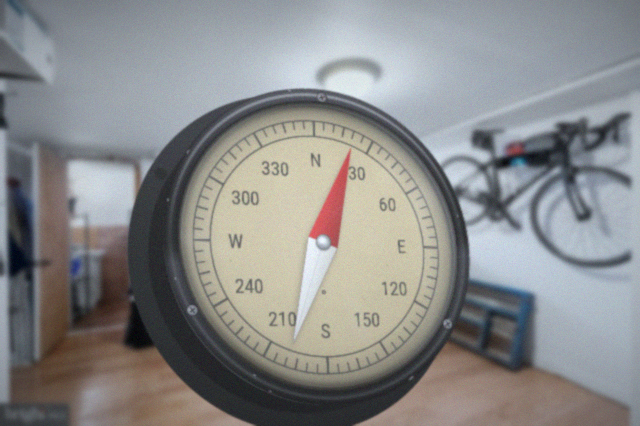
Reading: **20** °
